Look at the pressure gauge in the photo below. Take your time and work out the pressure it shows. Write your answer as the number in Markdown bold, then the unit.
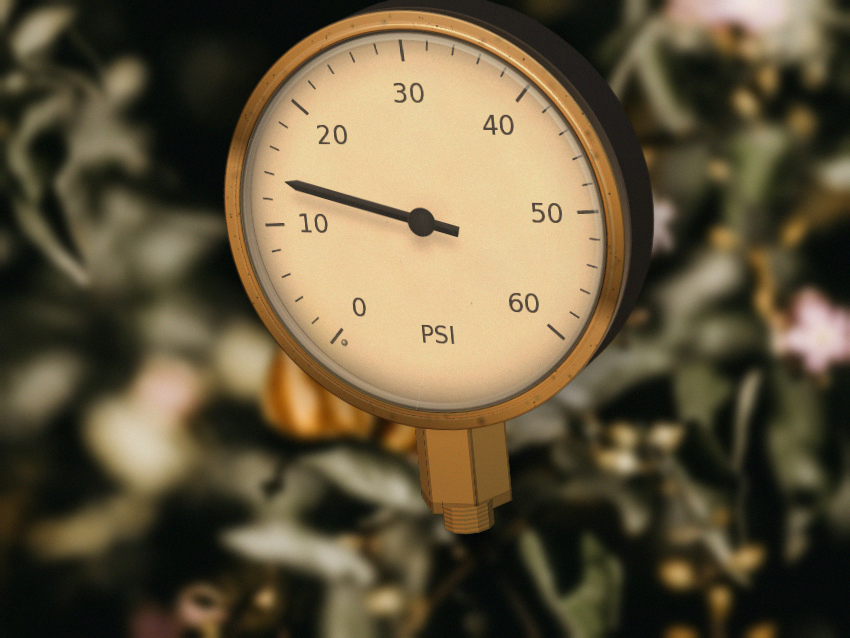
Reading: **14** psi
